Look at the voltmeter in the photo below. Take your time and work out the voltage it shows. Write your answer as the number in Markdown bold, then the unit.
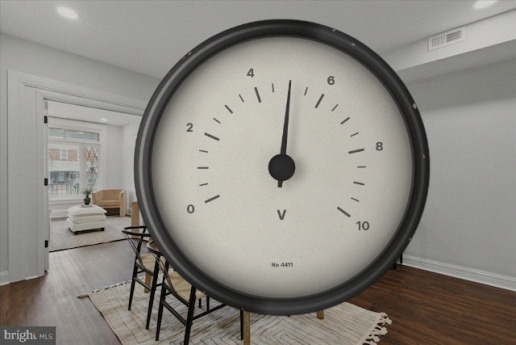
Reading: **5** V
